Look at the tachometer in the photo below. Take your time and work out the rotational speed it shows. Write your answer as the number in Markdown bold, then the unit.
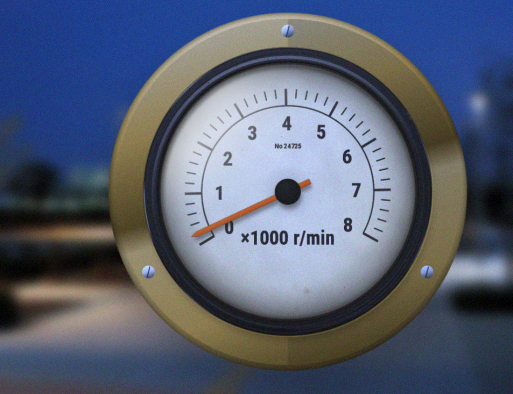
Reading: **200** rpm
